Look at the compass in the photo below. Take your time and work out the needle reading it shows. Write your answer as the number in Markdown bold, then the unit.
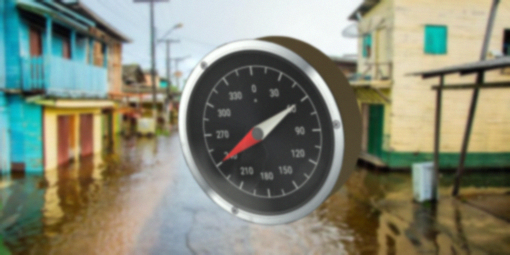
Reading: **240** °
